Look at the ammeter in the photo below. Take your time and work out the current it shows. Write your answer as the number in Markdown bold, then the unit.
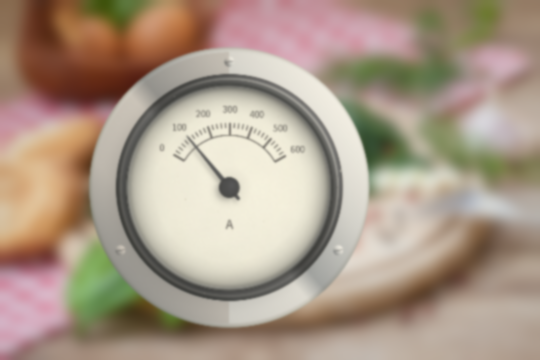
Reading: **100** A
